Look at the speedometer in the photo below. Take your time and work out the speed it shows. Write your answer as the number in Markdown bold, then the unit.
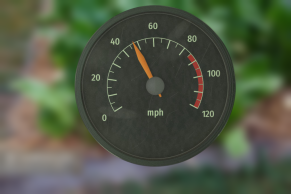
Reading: **47.5** mph
